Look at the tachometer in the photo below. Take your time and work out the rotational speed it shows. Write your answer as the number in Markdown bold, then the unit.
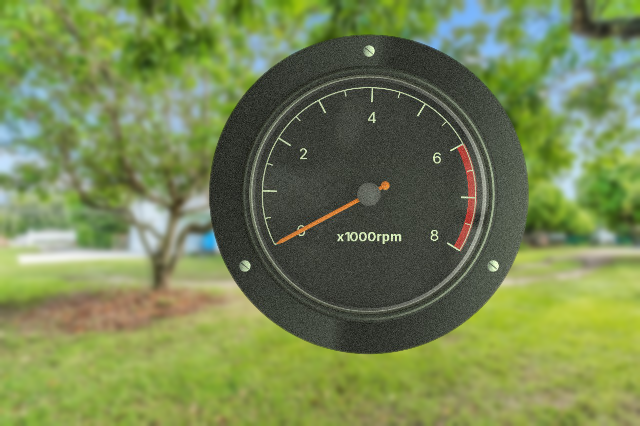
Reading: **0** rpm
